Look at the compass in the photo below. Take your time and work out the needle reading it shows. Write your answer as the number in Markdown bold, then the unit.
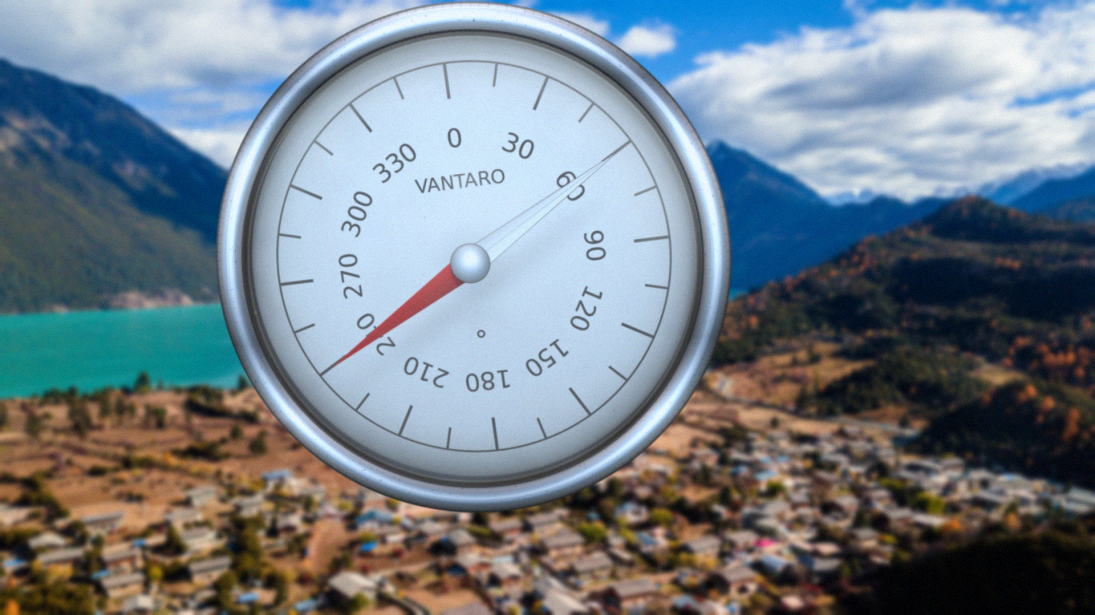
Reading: **240** °
